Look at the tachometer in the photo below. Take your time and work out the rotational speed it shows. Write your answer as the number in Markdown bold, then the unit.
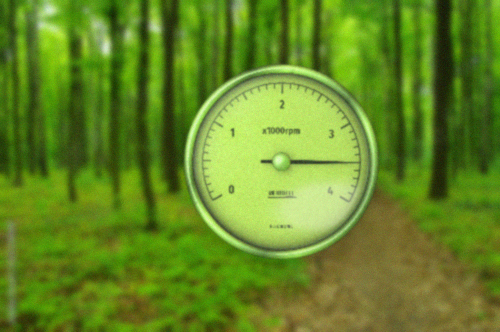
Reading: **3500** rpm
